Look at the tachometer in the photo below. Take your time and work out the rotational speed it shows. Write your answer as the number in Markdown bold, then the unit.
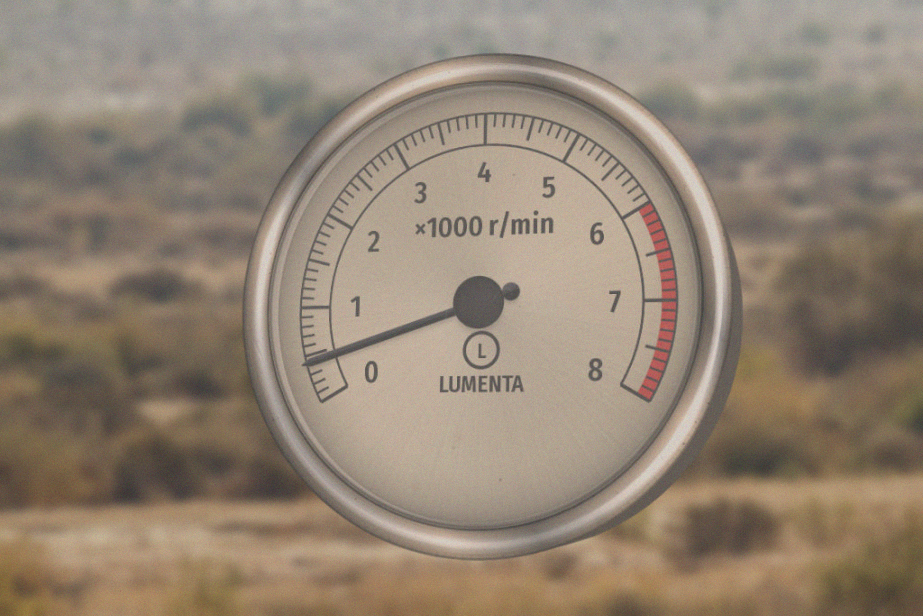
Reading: **400** rpm
